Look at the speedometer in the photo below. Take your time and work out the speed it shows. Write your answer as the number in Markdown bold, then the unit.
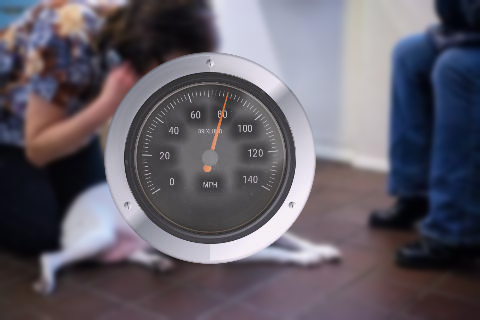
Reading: **80** mph
